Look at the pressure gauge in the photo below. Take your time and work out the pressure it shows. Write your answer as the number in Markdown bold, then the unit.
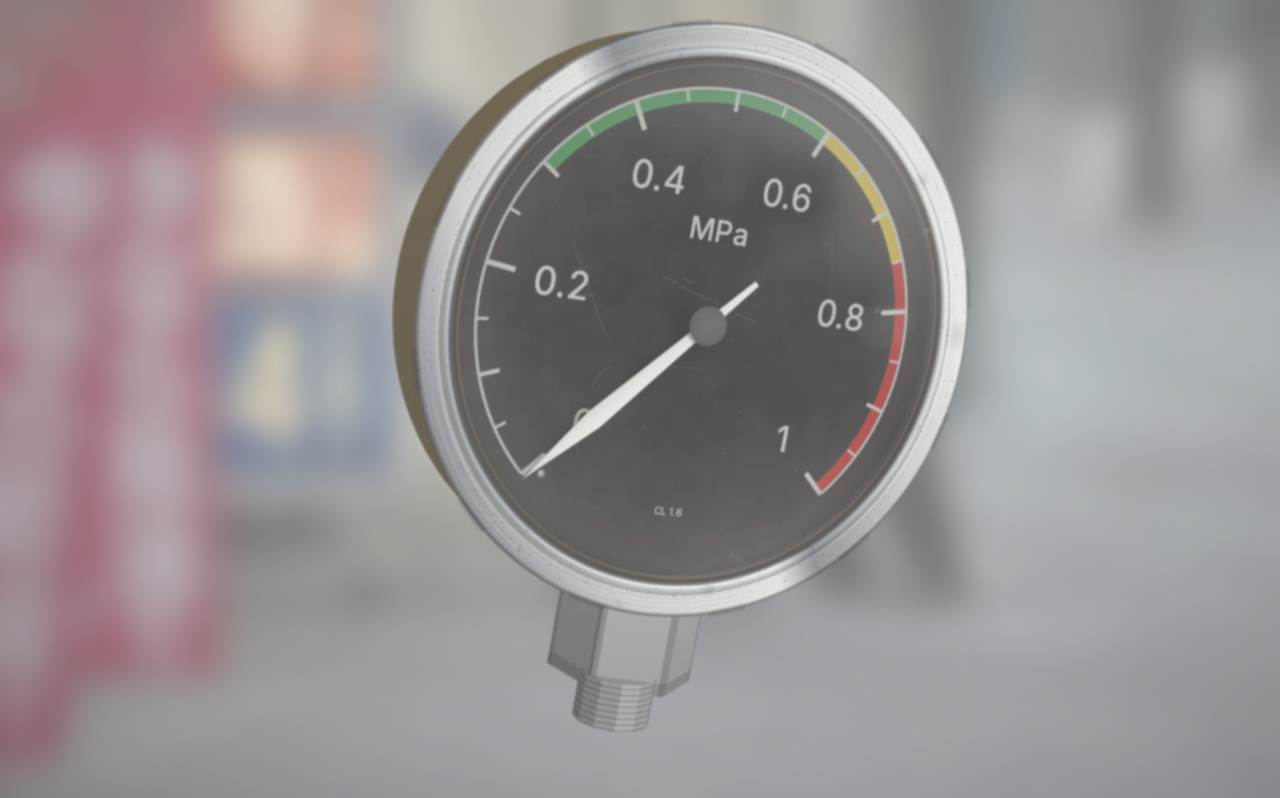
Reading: **0** MPa
